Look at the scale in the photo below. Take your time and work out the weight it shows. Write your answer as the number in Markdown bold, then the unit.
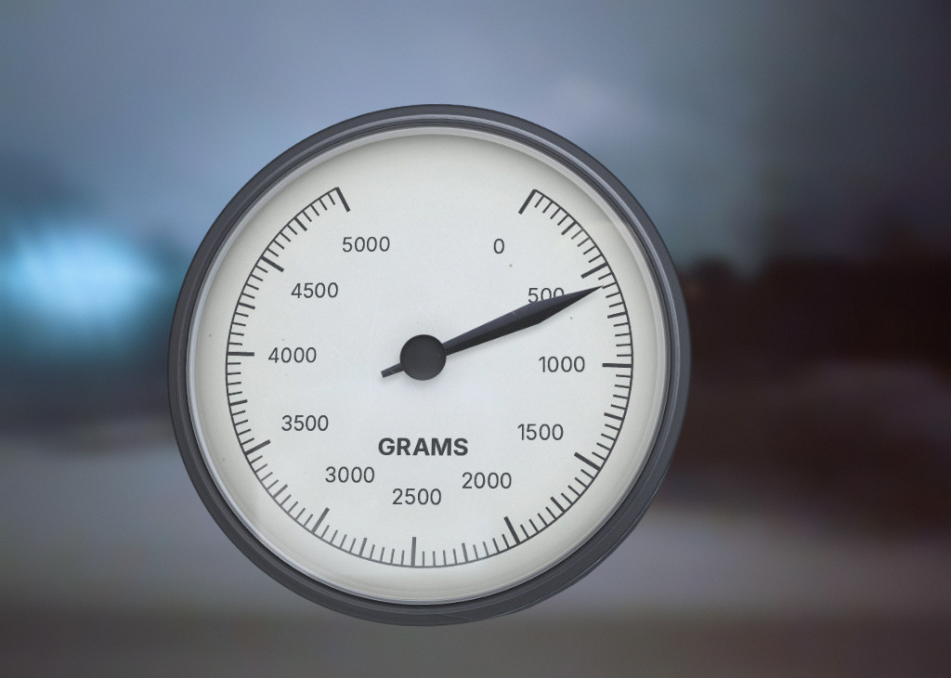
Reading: **600** g
